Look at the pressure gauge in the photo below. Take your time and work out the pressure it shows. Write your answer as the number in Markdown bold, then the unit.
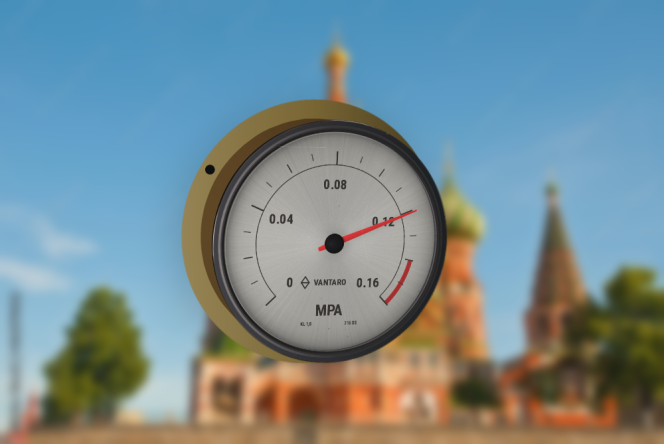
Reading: **0.12** MPa
